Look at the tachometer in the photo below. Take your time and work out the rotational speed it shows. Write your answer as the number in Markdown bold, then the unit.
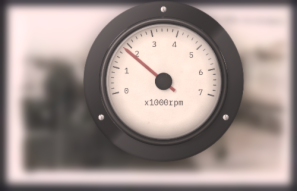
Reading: **1800** rpm
